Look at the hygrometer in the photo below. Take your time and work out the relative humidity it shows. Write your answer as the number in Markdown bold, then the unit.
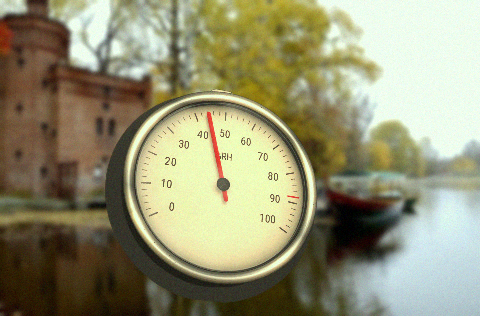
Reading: **44** %
